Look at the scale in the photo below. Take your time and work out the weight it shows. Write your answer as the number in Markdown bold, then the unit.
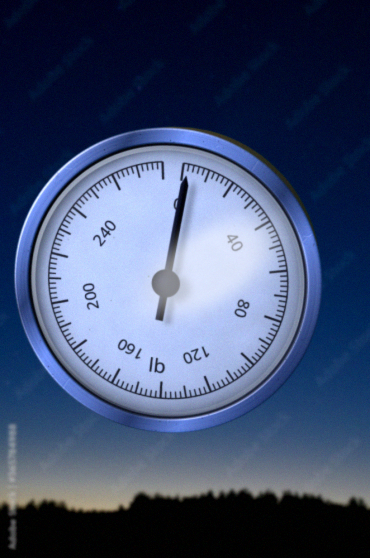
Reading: **2** lb
